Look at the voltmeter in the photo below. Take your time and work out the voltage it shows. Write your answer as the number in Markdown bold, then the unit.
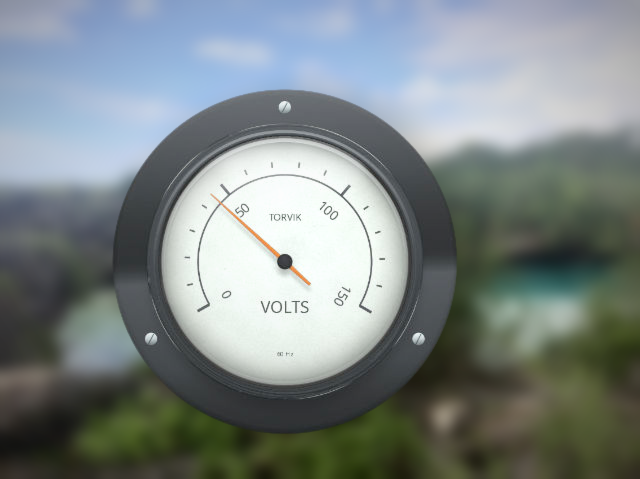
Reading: **45** V
